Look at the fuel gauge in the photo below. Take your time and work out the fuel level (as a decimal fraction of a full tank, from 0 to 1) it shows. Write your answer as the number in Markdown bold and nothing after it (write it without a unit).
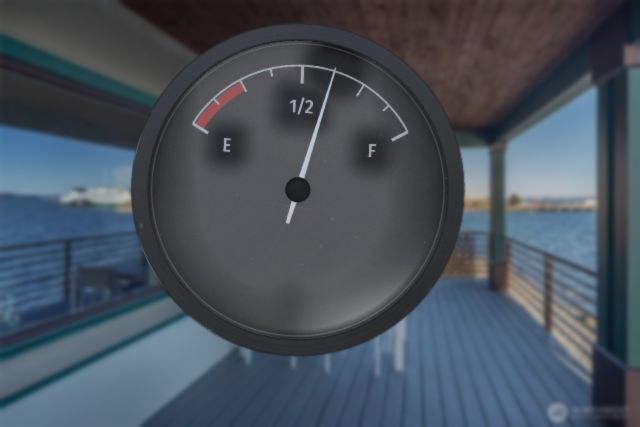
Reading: **0.625**
